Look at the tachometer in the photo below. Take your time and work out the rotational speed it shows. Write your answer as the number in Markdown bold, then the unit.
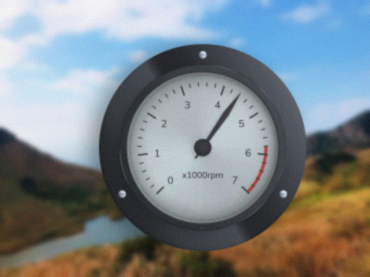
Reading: **4400** rpm
